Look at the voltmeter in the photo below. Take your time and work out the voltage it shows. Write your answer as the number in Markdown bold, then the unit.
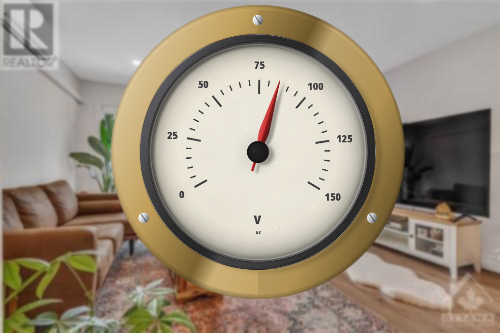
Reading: **85** V
